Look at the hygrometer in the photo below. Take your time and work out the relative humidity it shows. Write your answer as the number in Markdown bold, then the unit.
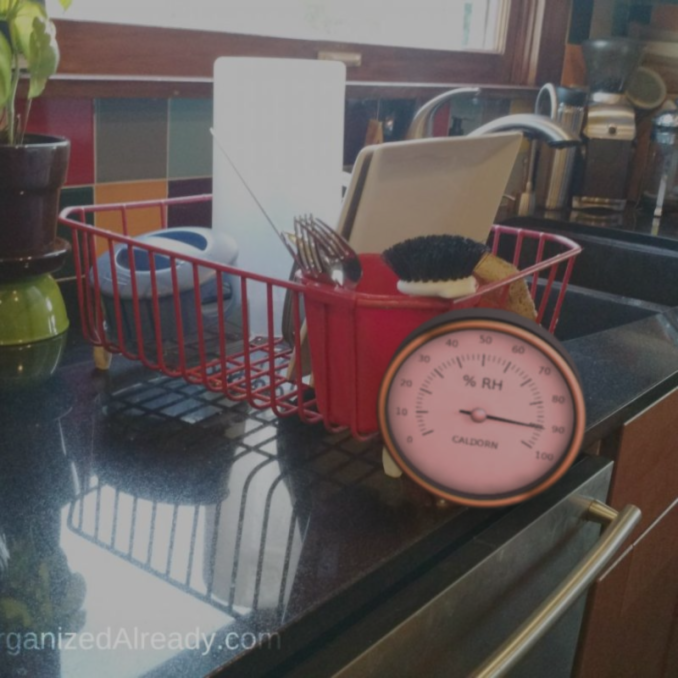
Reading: **90** %
